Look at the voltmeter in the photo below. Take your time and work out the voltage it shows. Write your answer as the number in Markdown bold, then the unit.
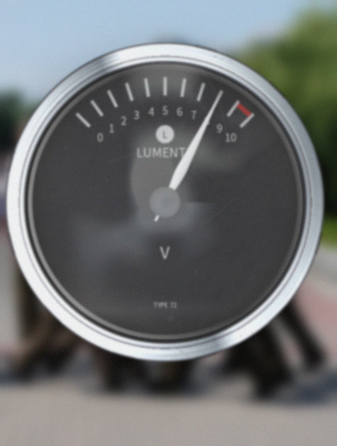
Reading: **8** V
